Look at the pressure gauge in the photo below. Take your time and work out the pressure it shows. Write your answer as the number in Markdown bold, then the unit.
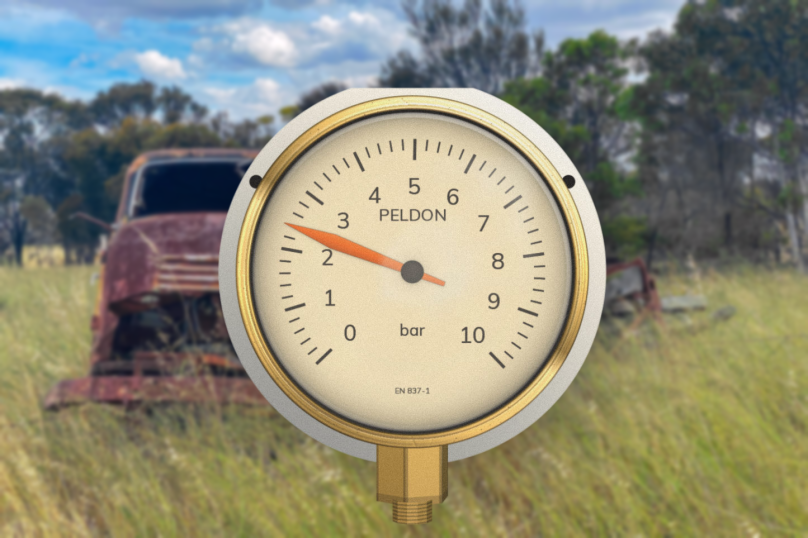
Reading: **2.4** bar
